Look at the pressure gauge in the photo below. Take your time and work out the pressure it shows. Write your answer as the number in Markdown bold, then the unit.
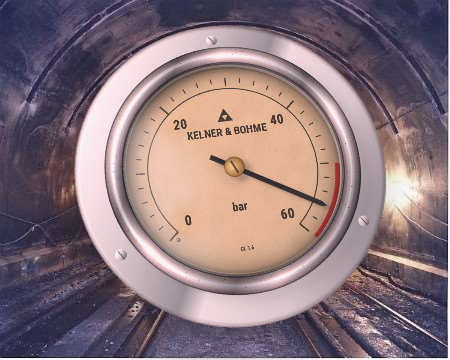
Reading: **56** bar
